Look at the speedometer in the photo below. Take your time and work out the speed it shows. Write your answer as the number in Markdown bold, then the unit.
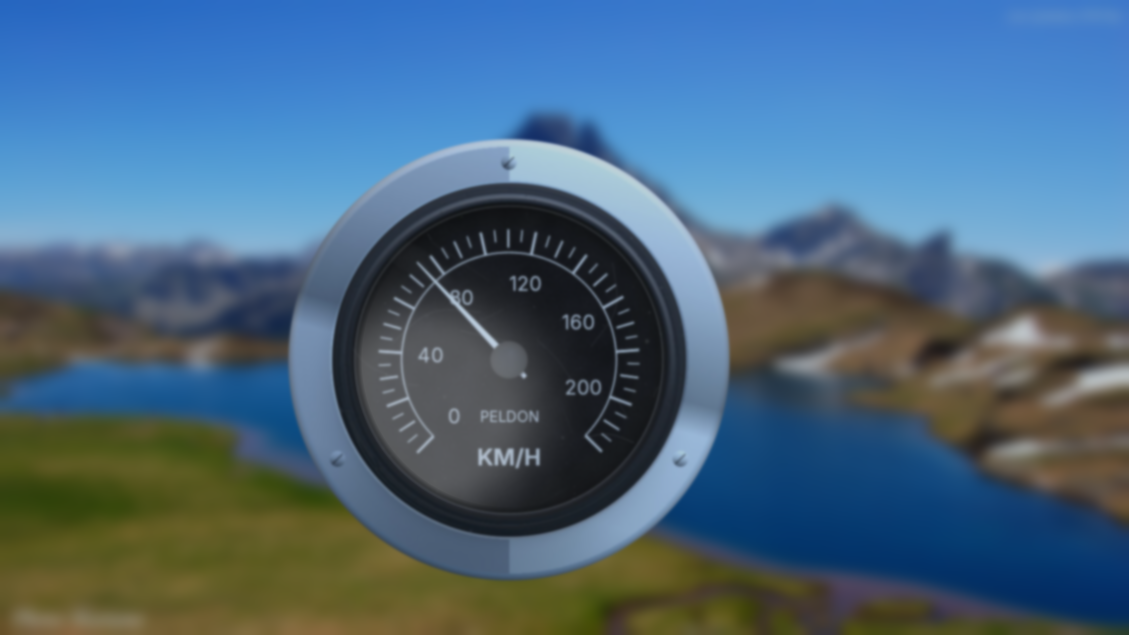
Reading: **75** km/h
